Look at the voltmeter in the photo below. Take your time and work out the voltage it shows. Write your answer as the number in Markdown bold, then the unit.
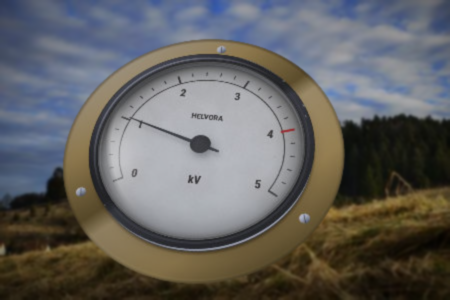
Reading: **1** kV
